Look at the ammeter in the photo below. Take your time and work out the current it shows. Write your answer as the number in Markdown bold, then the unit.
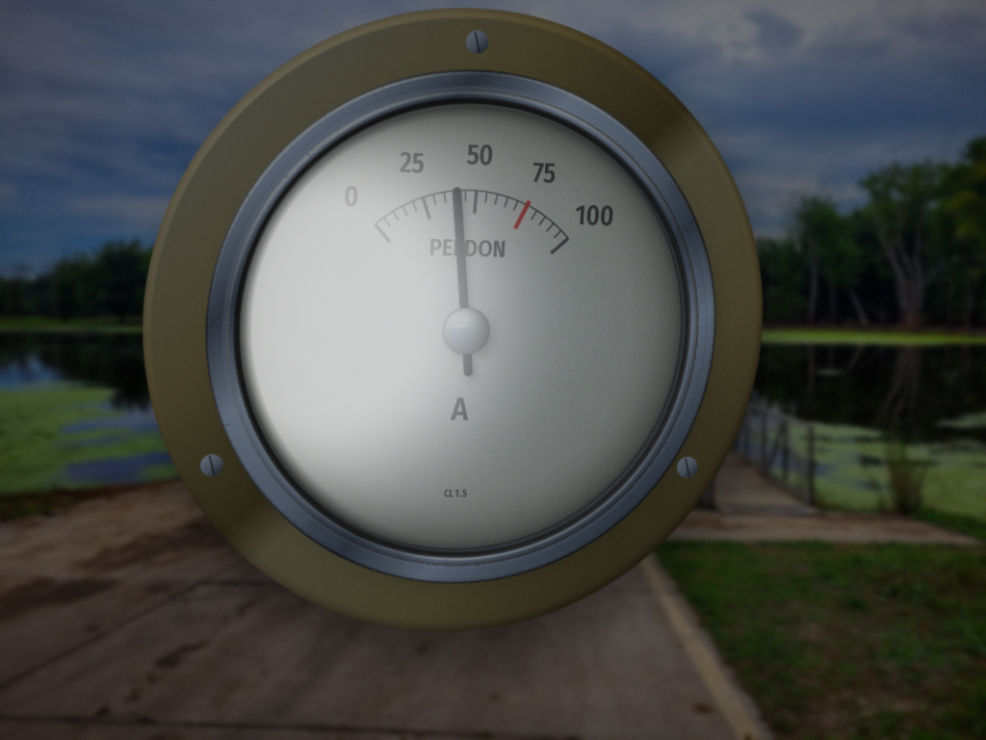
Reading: **40** A
